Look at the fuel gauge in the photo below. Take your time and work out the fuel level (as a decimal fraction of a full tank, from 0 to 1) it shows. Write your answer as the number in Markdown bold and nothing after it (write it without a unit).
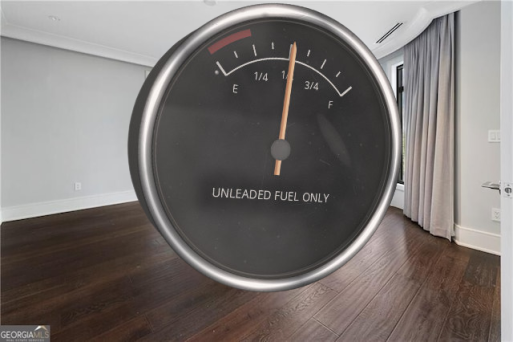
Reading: **0.5**
